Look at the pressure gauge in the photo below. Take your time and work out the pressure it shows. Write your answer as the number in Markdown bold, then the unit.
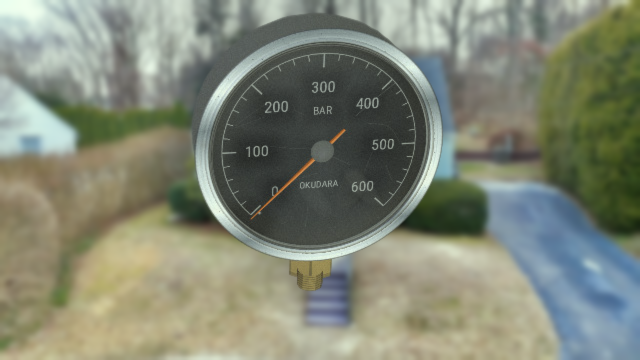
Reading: **0** bar
